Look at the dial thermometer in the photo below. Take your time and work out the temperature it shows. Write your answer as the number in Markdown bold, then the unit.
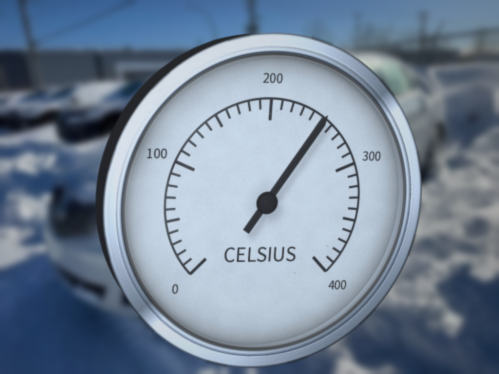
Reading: **250** °C
